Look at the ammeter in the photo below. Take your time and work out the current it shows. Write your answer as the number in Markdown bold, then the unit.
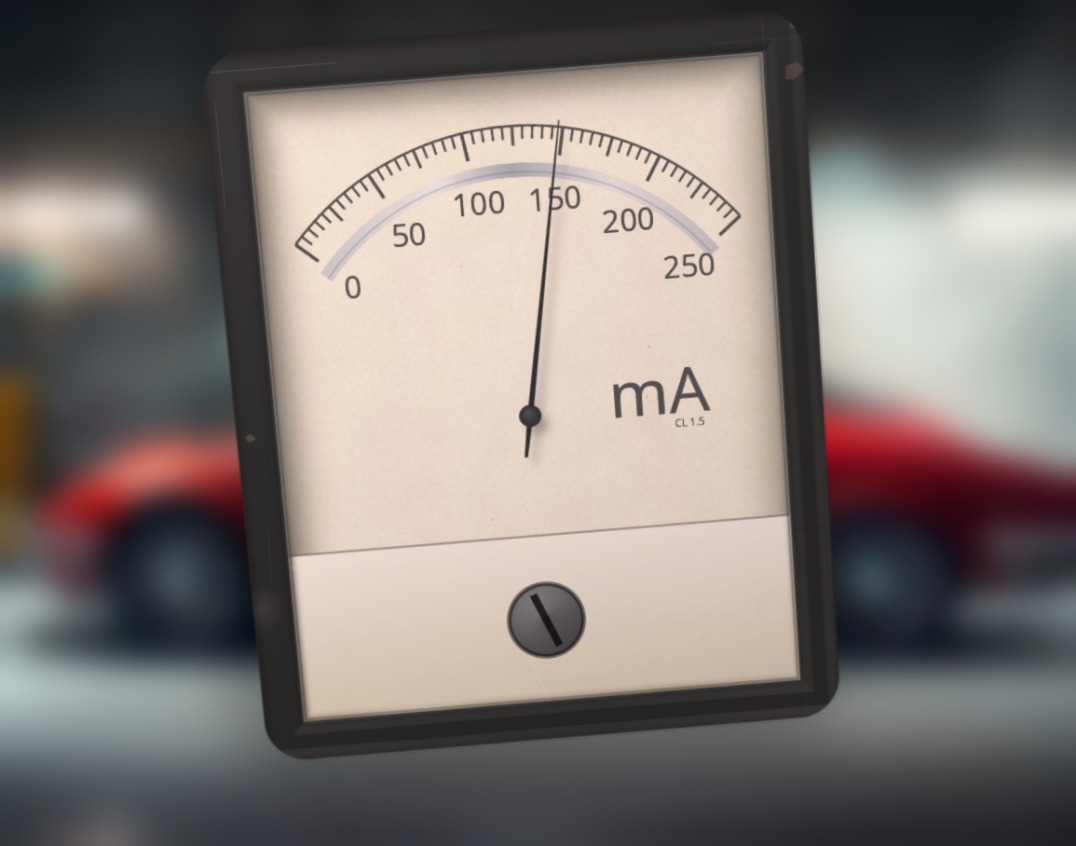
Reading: **147.5** mA
